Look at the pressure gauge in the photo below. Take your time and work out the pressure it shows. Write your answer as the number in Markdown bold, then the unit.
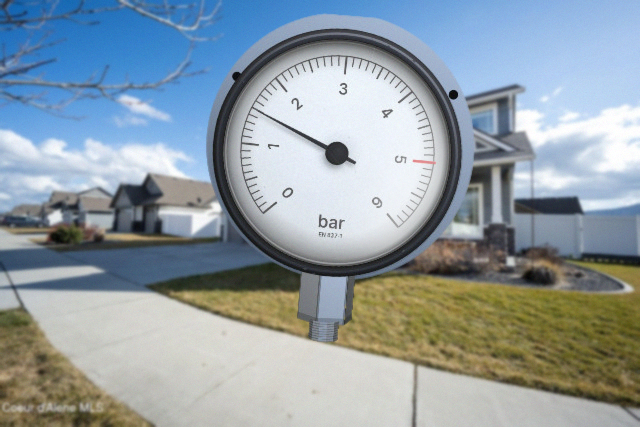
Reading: **1.5** bar
